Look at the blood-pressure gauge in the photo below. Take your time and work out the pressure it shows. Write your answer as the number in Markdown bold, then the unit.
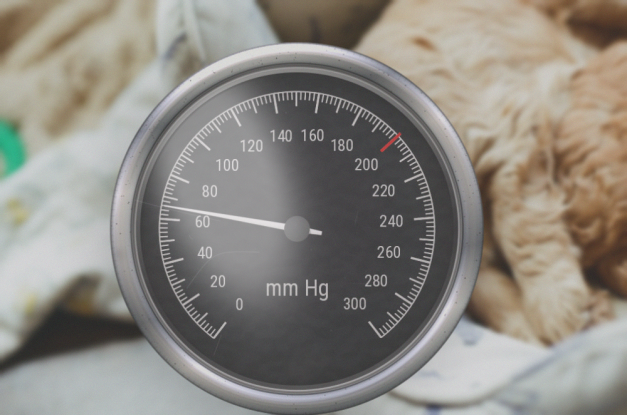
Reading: **66** mmHg
